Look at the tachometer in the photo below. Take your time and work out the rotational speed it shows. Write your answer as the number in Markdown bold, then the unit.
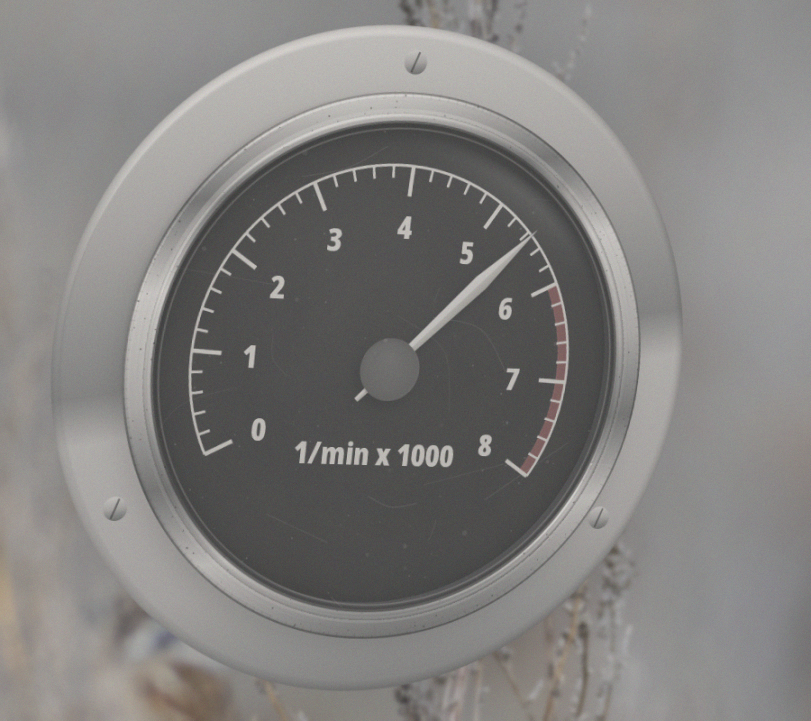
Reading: **5400** rpm
